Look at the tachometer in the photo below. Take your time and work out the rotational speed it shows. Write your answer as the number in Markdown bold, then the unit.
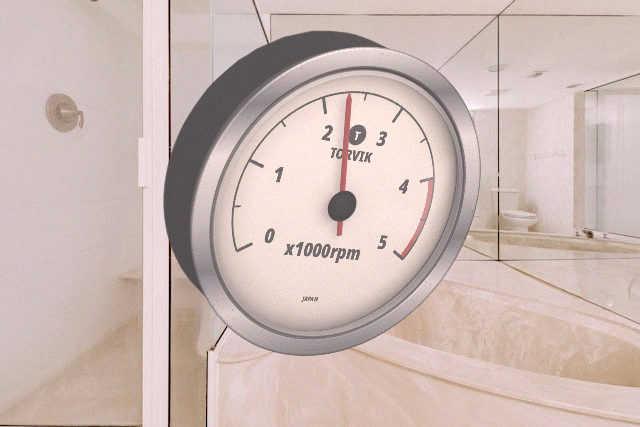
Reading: **2250** rpm
